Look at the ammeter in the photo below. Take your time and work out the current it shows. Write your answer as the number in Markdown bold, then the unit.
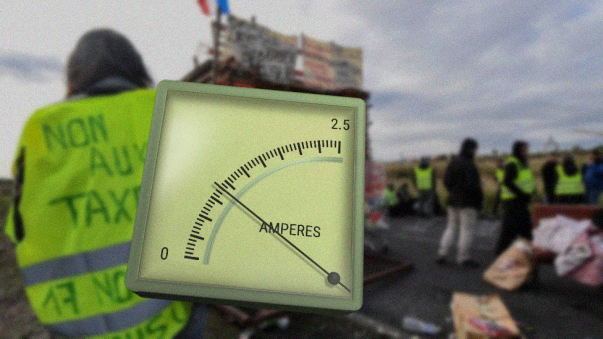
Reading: **0.9** A
